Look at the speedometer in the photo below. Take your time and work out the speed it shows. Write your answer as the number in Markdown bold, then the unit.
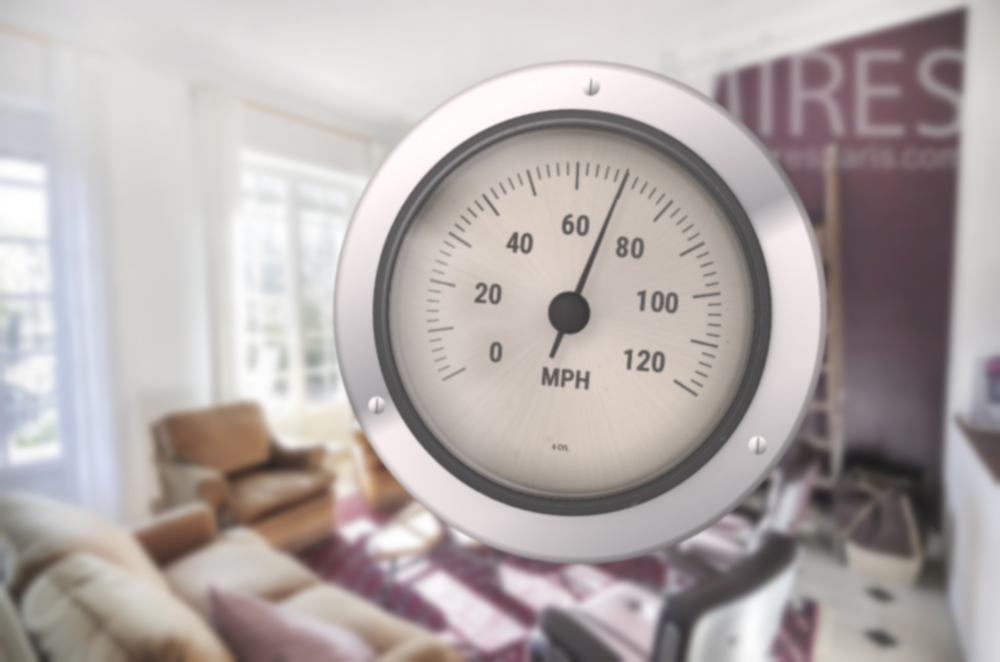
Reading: **70** mph
